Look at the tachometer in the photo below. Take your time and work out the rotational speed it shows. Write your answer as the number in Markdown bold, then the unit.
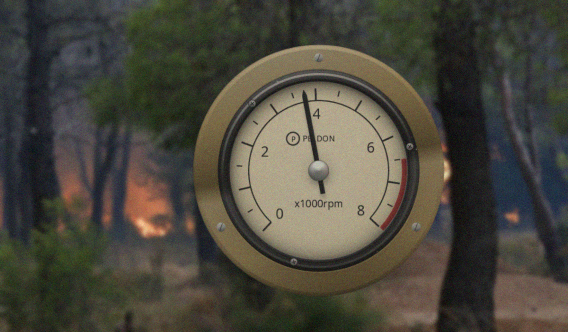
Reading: **3750** rpm
